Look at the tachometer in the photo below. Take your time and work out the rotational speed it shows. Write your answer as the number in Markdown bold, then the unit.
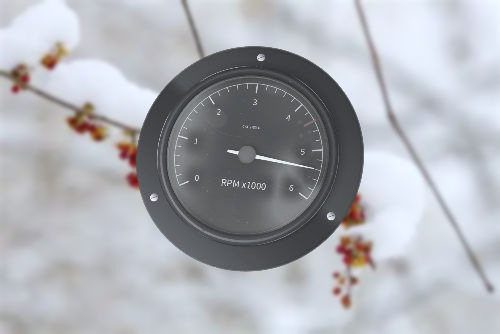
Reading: **5400** rpm
